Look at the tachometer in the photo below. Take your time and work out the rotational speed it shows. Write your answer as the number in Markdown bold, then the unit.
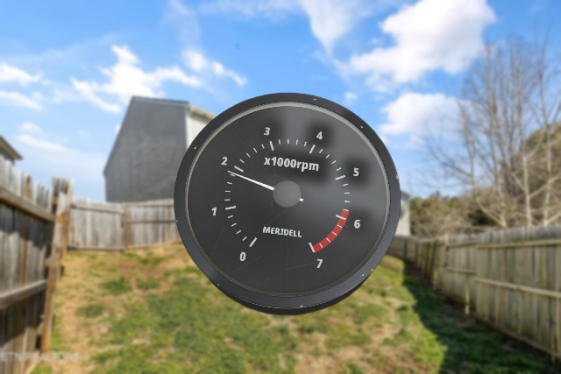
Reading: **1800** rpm
